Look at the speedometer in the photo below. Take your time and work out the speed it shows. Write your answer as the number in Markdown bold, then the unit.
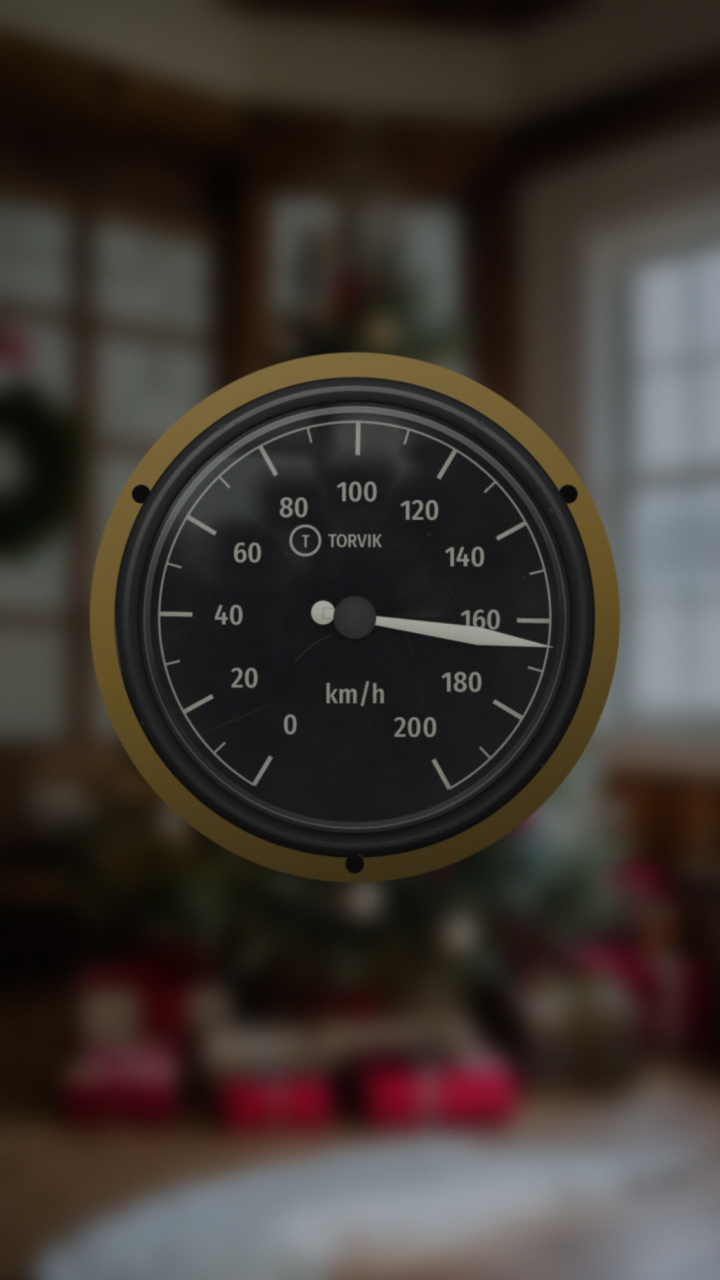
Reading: **165** km/h
